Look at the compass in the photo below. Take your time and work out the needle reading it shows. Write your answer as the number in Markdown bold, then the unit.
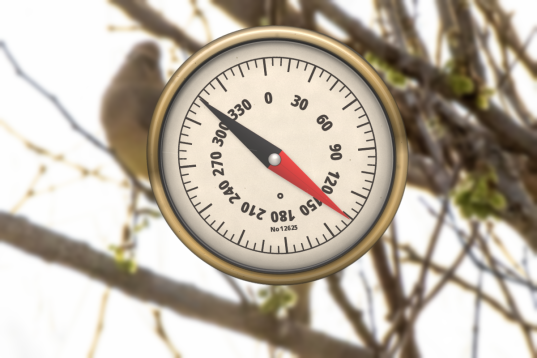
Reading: **135** °
